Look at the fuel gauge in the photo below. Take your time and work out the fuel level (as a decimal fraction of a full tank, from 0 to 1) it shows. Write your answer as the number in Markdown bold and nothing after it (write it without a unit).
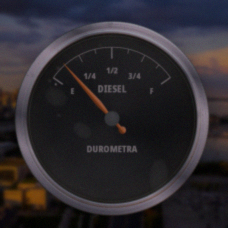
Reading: **0.125**
